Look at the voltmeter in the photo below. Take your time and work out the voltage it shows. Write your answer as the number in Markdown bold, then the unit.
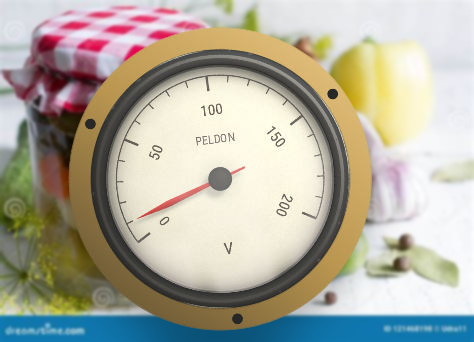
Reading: **10** V
